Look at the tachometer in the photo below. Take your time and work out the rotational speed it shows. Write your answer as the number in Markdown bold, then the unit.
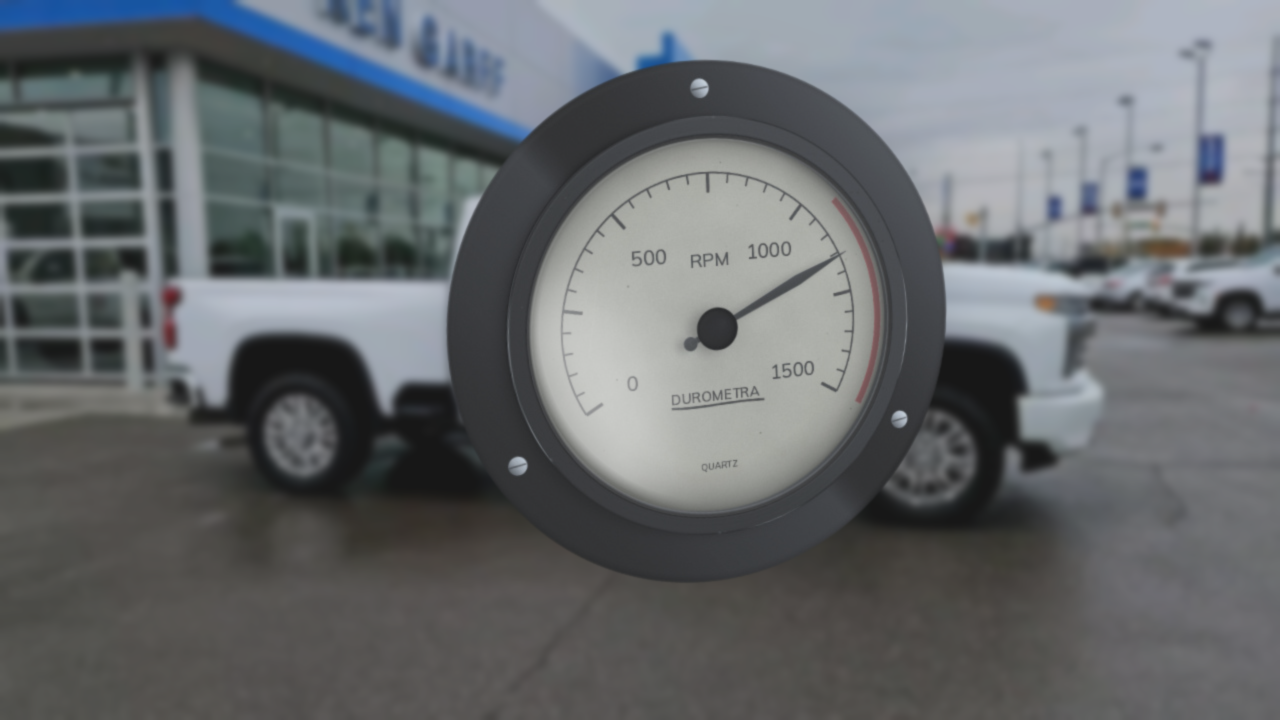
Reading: **1150** rpm
